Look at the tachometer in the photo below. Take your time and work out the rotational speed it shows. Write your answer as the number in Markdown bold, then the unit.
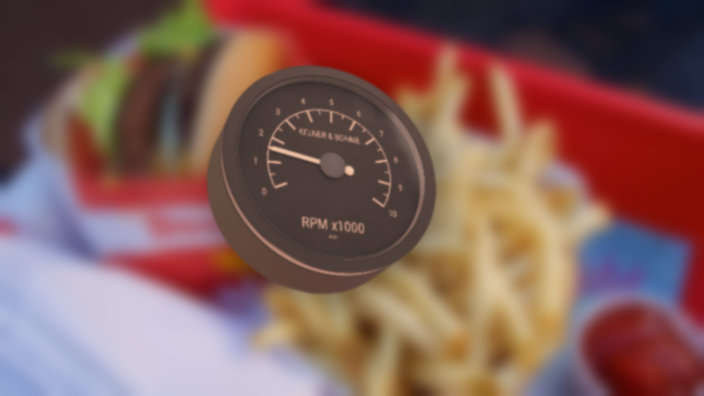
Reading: **1500** rpm
